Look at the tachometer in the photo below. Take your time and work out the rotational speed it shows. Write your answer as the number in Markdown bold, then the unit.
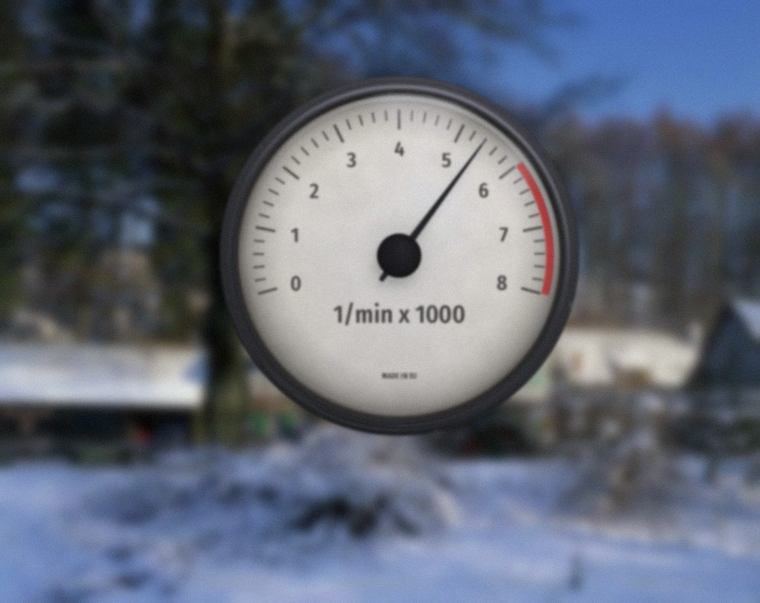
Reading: **5400** rpm
